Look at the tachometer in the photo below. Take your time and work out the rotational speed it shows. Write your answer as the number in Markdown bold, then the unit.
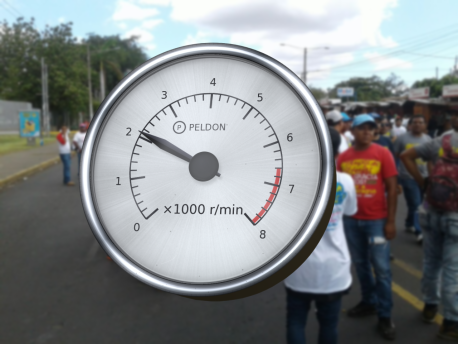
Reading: **2100** rpm
